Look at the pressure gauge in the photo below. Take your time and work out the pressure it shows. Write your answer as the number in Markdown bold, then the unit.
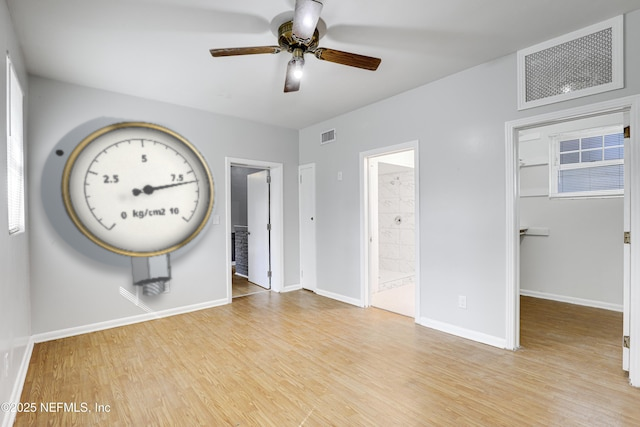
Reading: **8** kg/cm²
